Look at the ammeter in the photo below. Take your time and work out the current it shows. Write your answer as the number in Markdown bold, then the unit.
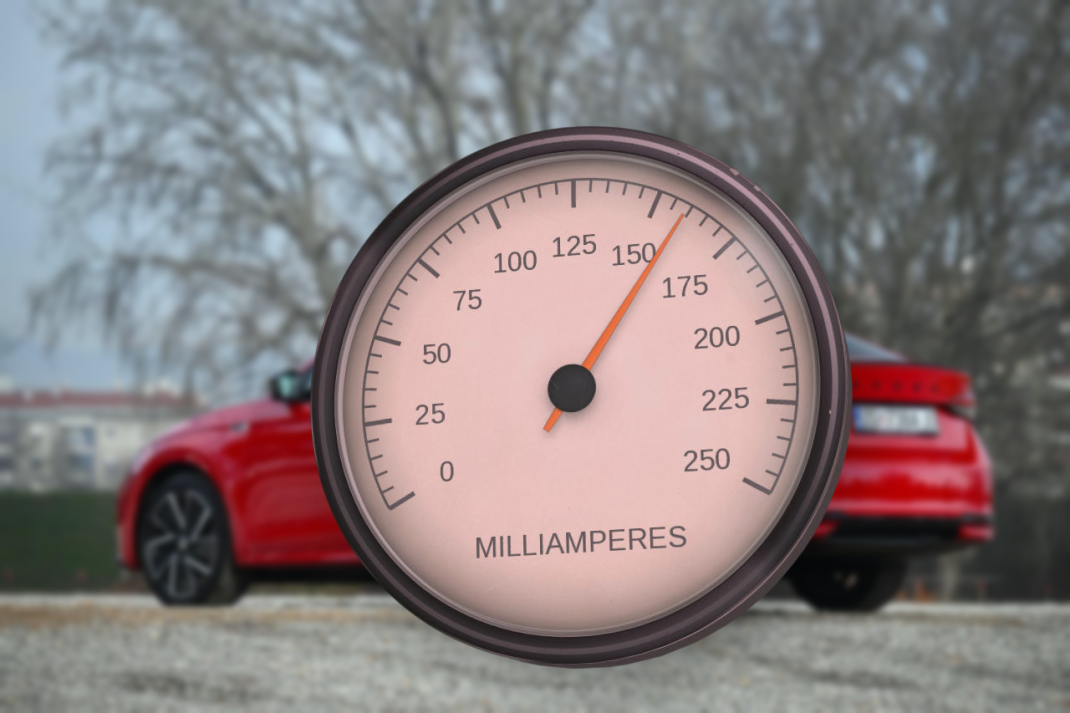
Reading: **160** mA
